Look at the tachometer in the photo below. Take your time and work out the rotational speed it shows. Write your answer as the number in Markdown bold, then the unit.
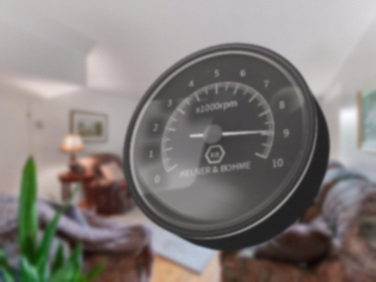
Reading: **9000** rpm
